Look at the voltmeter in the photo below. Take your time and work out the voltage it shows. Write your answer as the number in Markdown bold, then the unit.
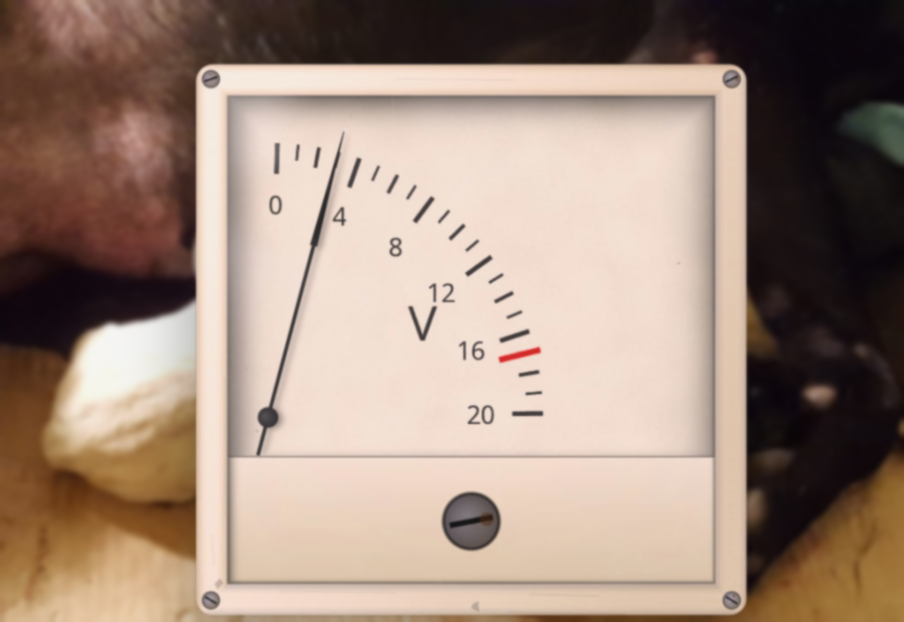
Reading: **3** V
